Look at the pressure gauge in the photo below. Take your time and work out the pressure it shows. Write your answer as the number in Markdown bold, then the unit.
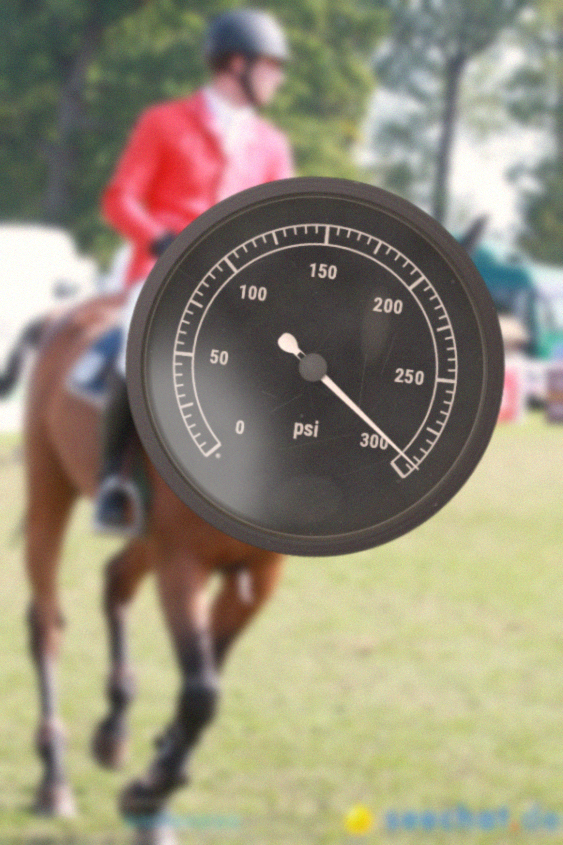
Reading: **292.5** psi
